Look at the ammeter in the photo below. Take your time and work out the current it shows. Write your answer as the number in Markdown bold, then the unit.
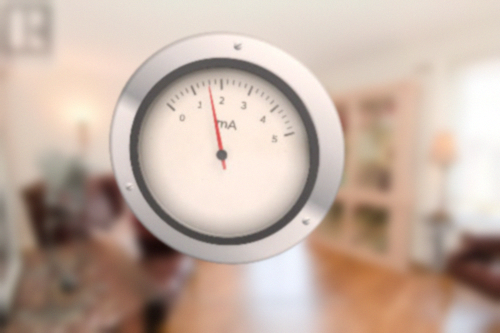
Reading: **1.6** mA
